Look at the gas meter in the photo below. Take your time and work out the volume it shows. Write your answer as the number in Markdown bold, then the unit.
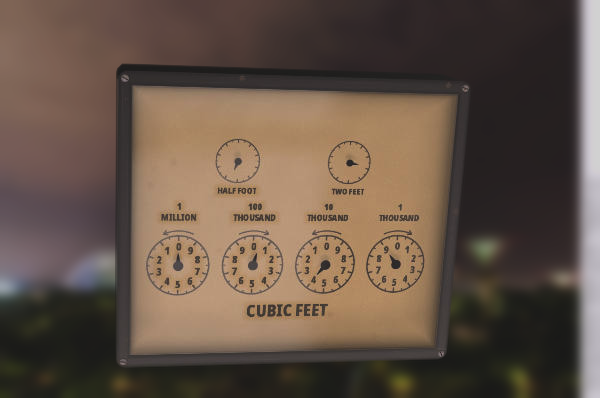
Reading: **3900** ft³
